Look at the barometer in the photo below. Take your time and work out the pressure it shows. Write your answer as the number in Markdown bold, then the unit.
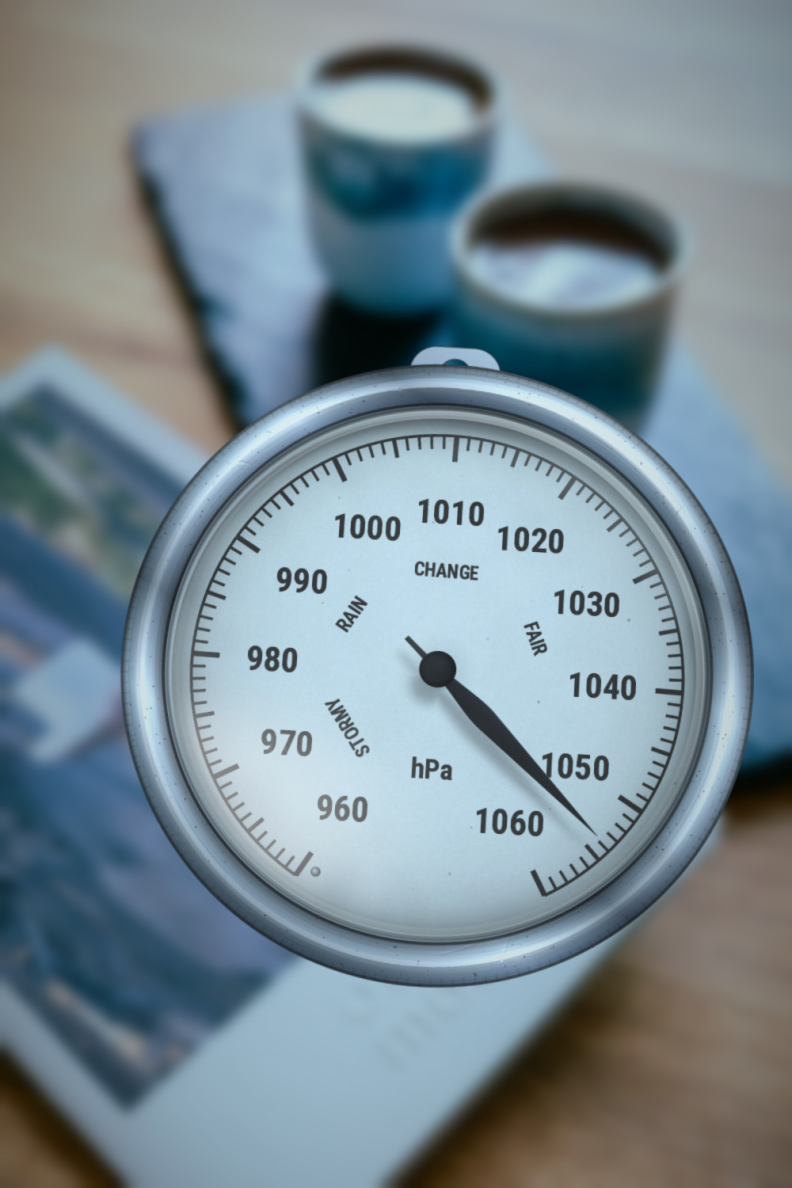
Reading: **1054** hPa
